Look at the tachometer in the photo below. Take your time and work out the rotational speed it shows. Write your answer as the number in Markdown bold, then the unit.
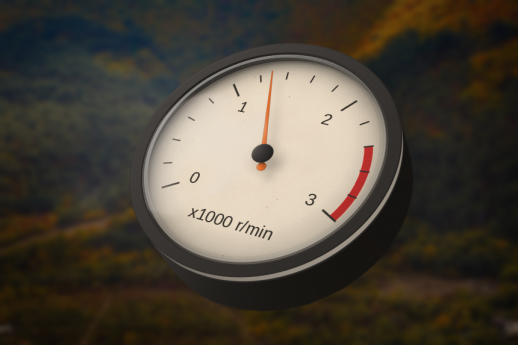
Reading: **1300** rpm
